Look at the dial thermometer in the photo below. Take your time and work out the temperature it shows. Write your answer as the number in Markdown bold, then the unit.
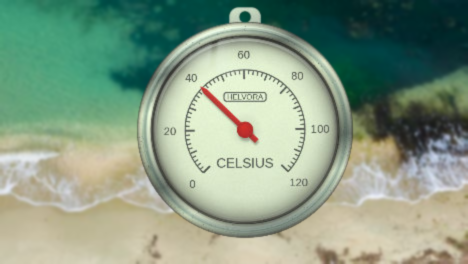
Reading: **40** °C
